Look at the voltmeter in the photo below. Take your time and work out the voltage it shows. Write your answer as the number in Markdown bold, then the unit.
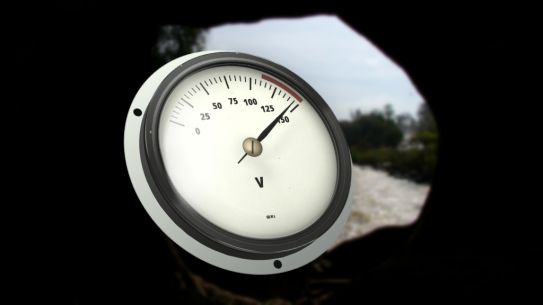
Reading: **145** V
